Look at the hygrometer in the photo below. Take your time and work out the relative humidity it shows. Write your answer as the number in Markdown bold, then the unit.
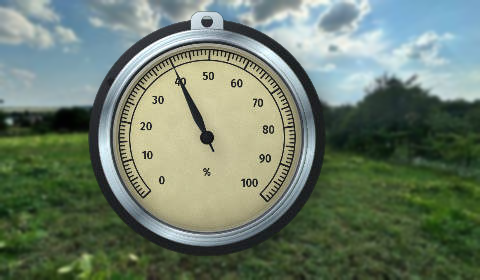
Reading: **40** %
